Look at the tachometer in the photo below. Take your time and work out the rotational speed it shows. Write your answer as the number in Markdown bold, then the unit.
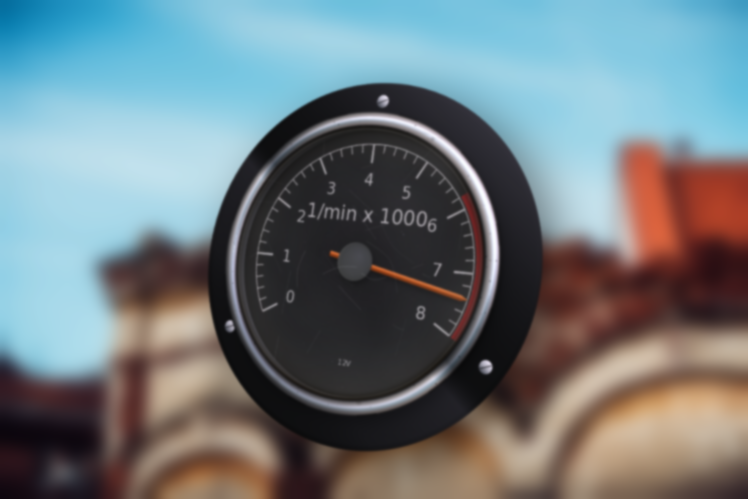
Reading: **7400** rpm
